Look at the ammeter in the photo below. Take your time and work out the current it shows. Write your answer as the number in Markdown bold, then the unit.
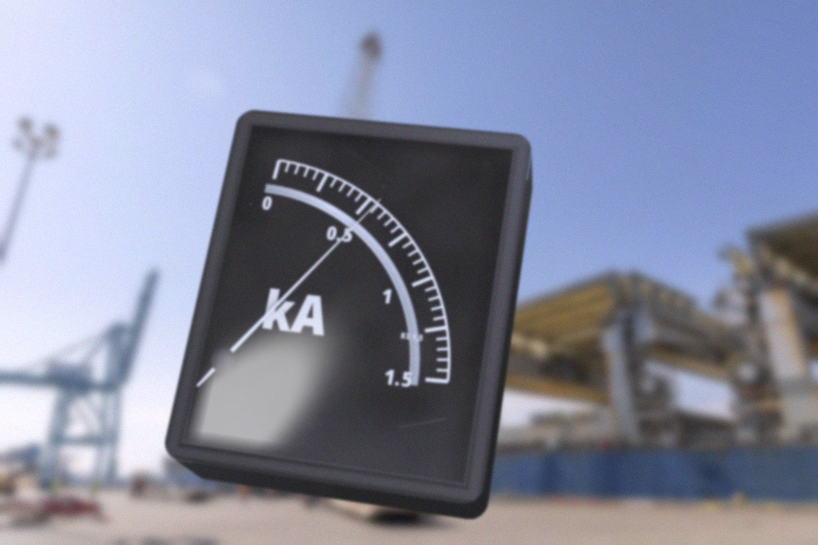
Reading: **0.55** kA
